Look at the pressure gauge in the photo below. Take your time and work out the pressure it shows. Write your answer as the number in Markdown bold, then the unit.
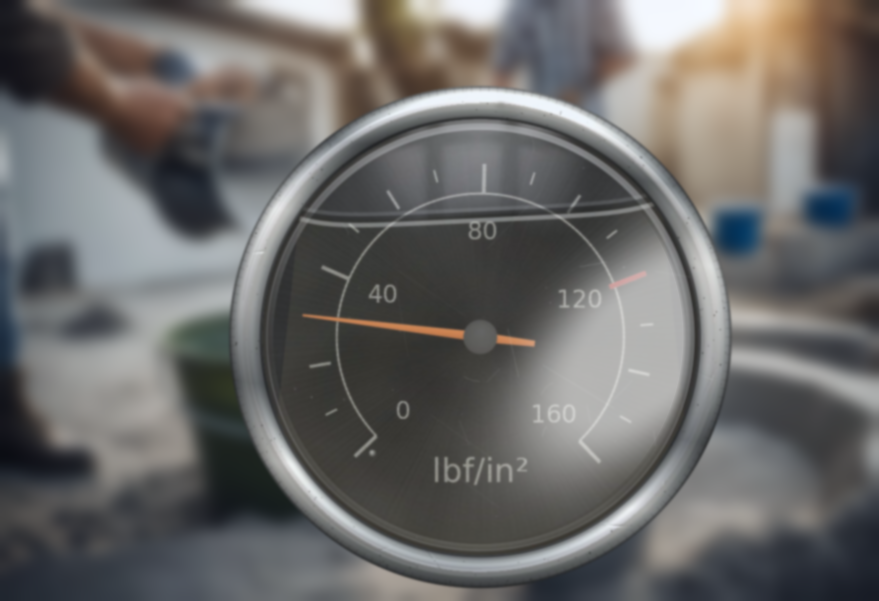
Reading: **30** psi
